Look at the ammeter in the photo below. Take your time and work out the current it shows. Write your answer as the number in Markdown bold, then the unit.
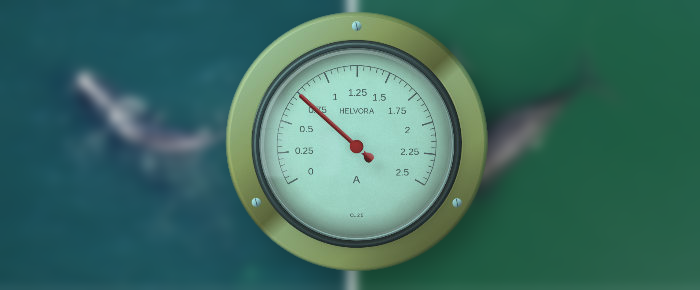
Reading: **0.75** A
